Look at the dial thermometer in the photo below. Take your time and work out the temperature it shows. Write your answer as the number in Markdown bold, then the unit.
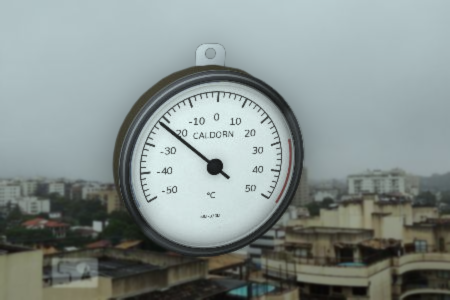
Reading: **-22** °C
